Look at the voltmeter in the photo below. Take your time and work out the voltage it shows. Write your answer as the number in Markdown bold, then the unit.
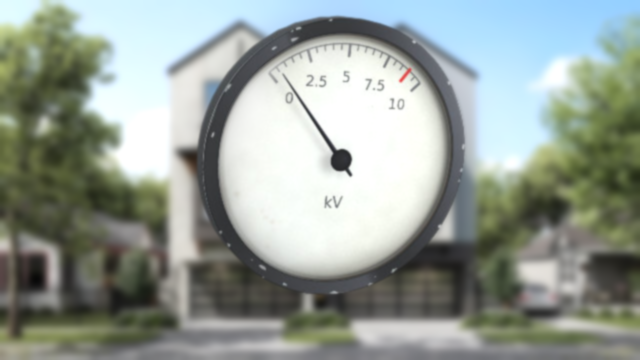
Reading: **0.5** kV
